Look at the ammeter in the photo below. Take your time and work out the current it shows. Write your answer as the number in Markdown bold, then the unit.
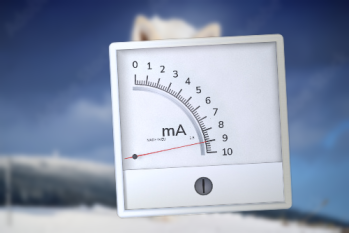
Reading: **9** mA
